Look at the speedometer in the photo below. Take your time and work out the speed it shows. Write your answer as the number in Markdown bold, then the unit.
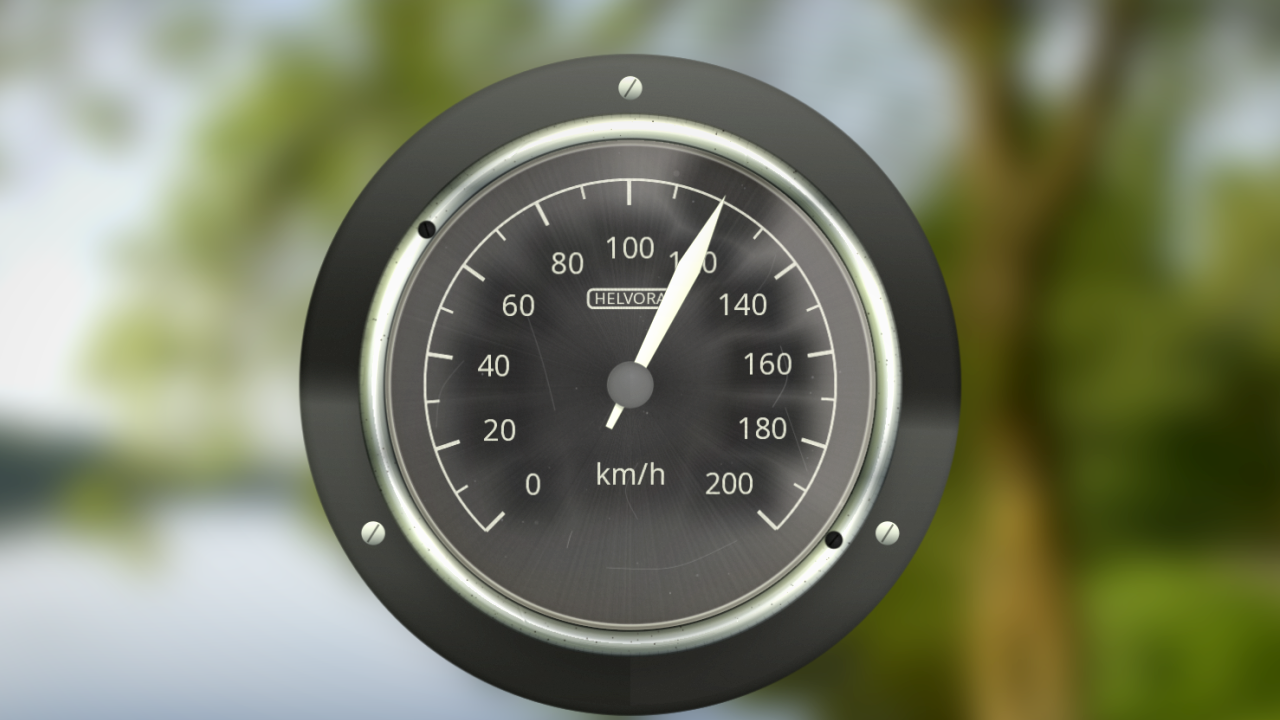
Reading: **120** km/h
